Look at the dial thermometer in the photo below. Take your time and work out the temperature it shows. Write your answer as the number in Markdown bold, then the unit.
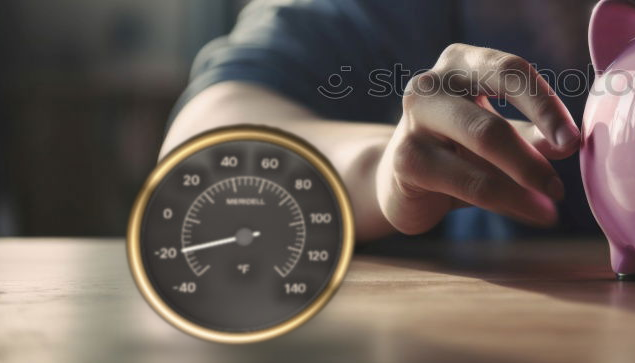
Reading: **-20** °F
